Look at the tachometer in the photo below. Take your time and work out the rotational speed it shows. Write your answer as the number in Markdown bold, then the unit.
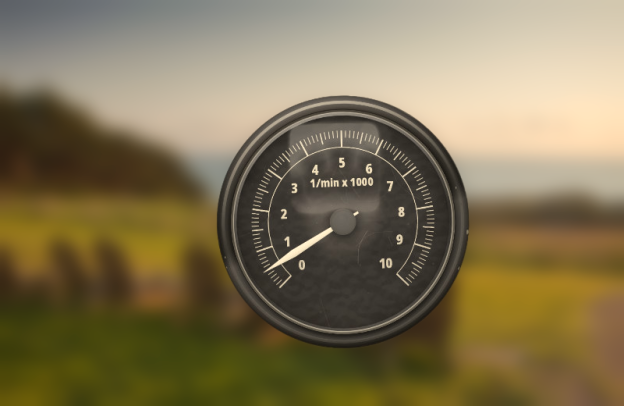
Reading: **500** rpm
